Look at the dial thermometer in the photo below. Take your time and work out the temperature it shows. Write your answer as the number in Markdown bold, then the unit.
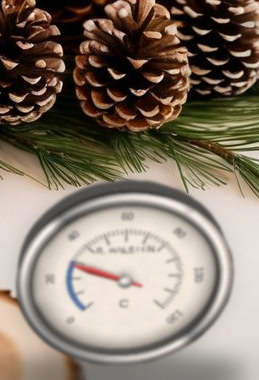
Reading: **30** °C
